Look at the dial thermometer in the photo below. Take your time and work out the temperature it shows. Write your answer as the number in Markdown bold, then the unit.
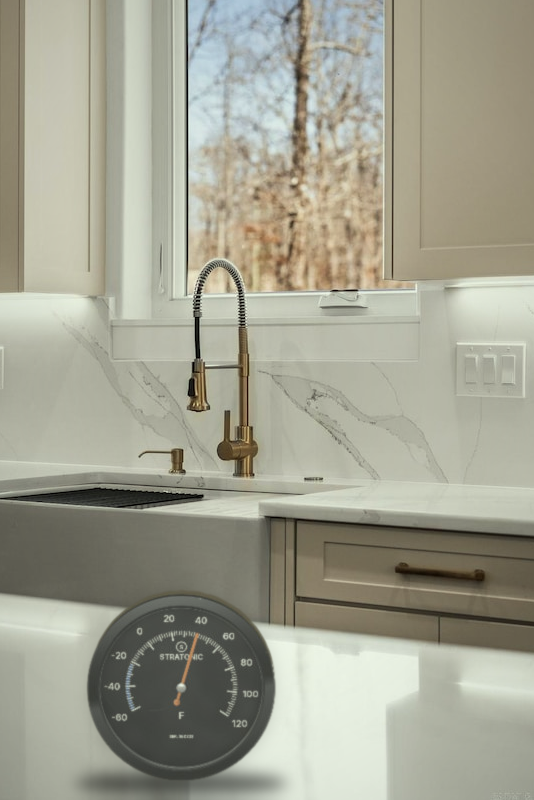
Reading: **40** °F
